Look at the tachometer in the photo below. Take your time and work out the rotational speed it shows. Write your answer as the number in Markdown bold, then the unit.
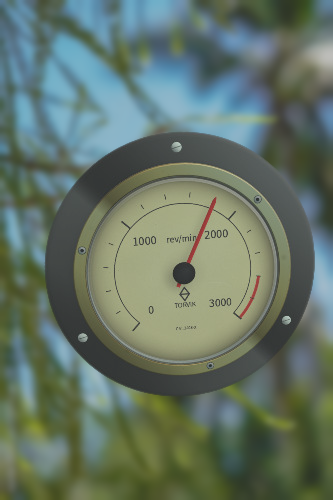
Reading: **1800** rpm
